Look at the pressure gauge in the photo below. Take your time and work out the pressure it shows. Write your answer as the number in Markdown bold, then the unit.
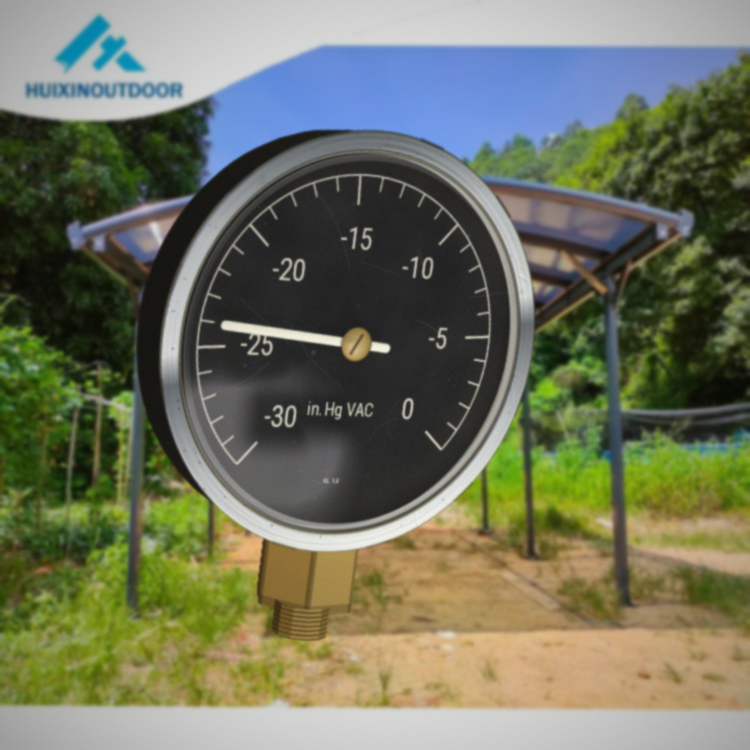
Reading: **-24** inHg
